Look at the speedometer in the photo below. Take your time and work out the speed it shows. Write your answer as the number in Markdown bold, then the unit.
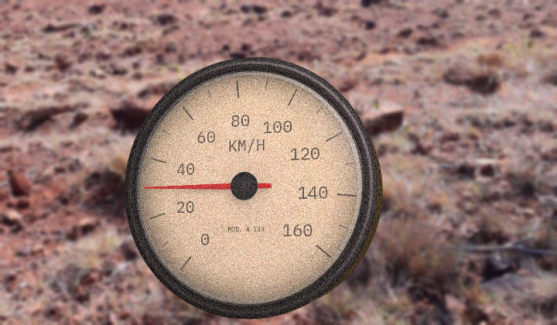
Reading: **30** km/h
